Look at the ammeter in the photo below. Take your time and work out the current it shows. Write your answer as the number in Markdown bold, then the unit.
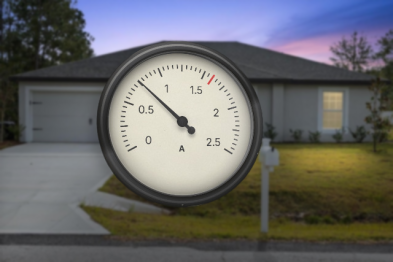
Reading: **0.75** A
